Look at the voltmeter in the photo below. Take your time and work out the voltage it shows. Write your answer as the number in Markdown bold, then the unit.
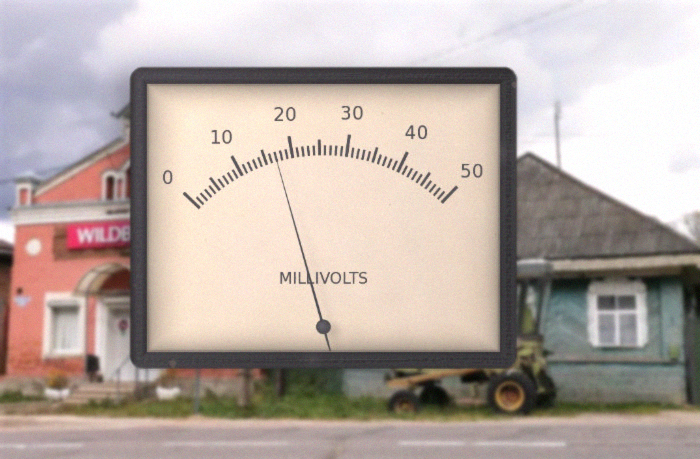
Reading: **17** mV
